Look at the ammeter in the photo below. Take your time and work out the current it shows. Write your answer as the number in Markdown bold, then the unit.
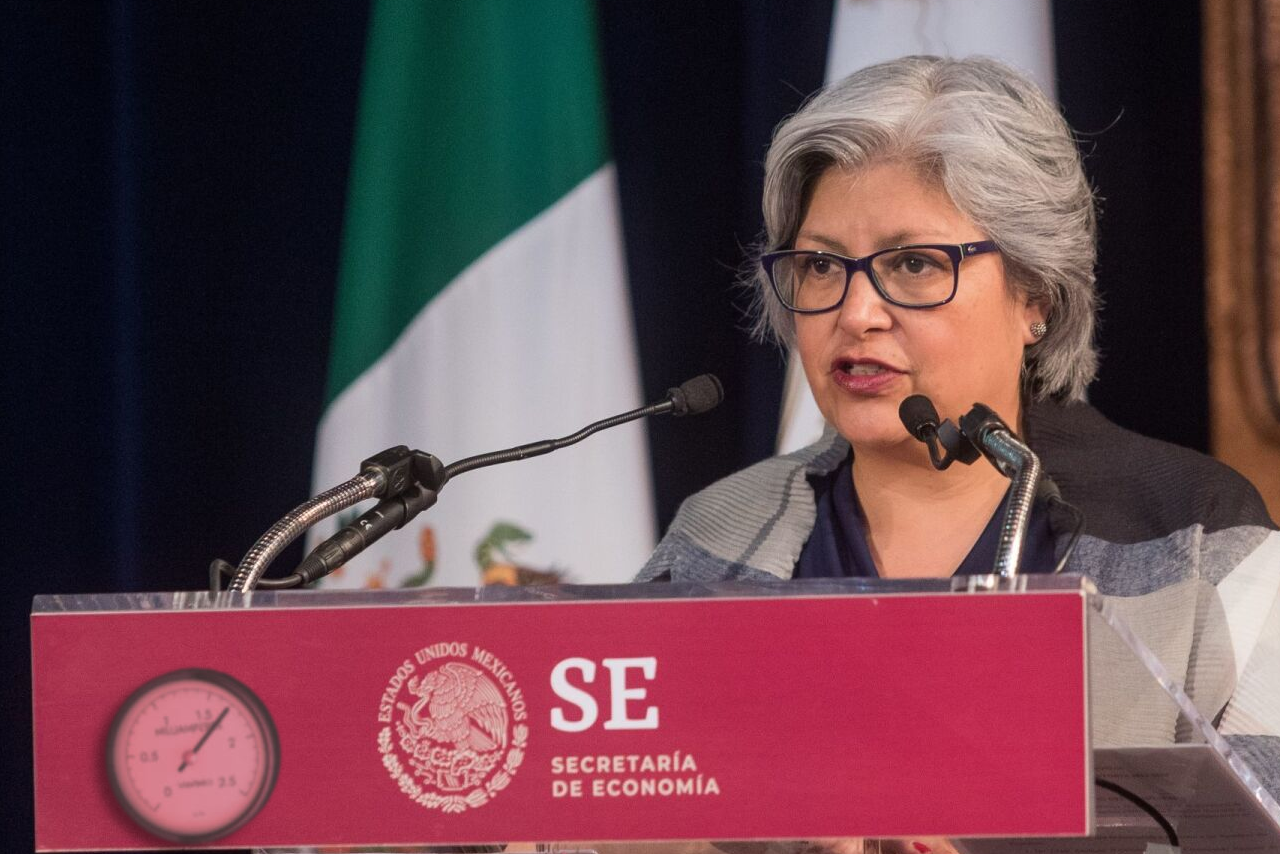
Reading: **1.7** mA
